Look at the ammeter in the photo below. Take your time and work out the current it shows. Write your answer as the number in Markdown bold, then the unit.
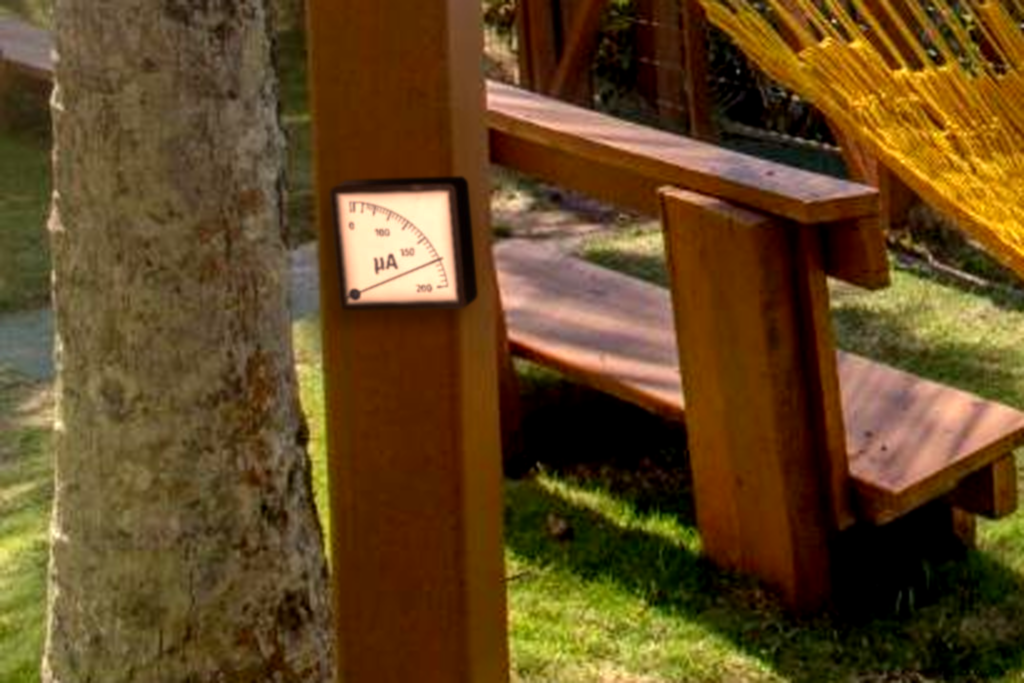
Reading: **175** µA
